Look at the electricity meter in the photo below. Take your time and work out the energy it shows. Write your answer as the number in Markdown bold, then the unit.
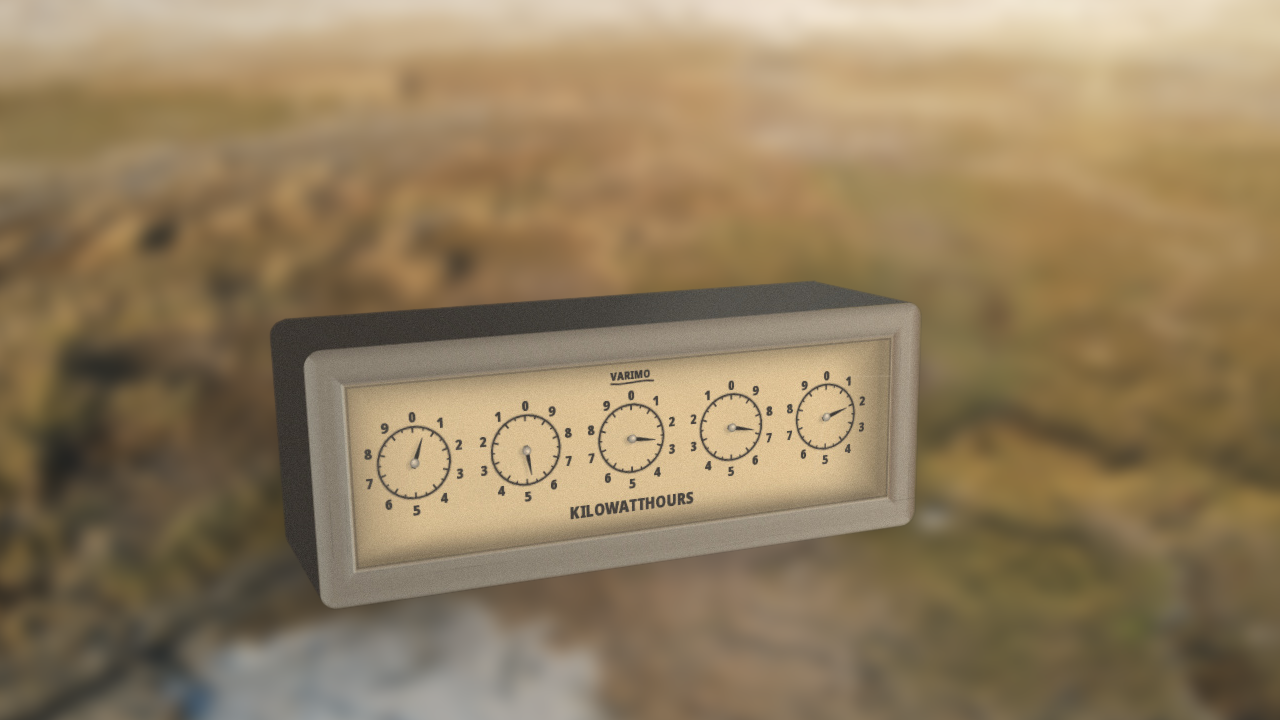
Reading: **5272** kWh
